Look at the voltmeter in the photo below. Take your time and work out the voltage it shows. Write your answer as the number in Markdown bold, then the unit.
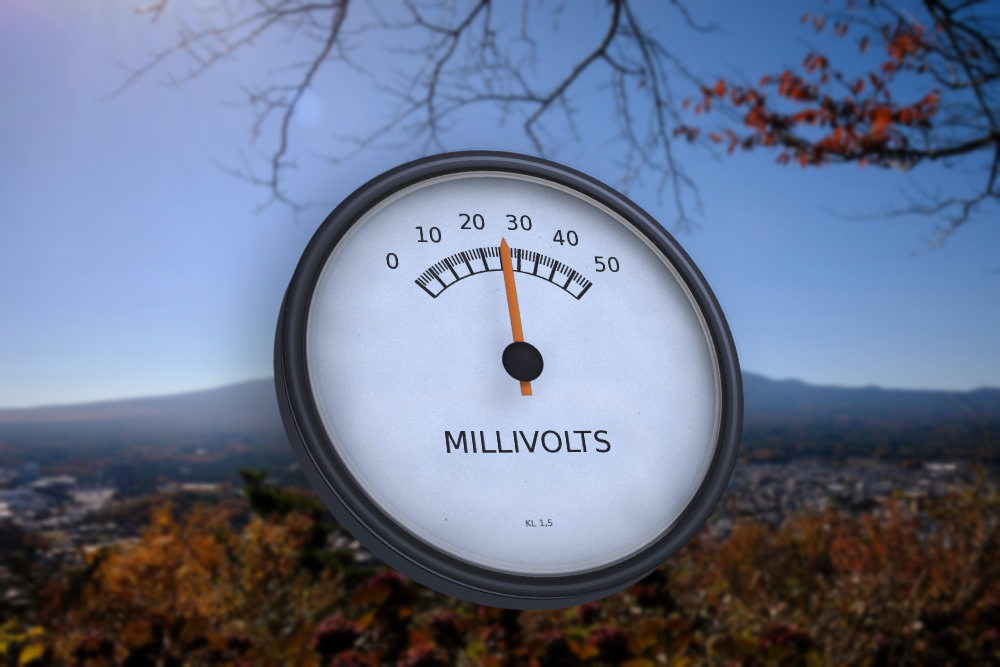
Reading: **25** mV
